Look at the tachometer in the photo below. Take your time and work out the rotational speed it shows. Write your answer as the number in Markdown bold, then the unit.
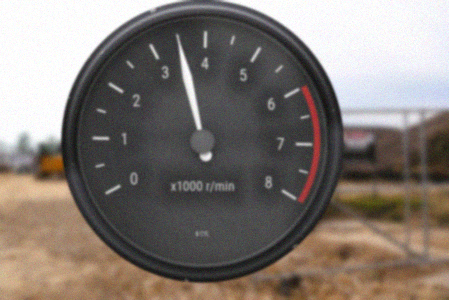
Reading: **3500** rpm
